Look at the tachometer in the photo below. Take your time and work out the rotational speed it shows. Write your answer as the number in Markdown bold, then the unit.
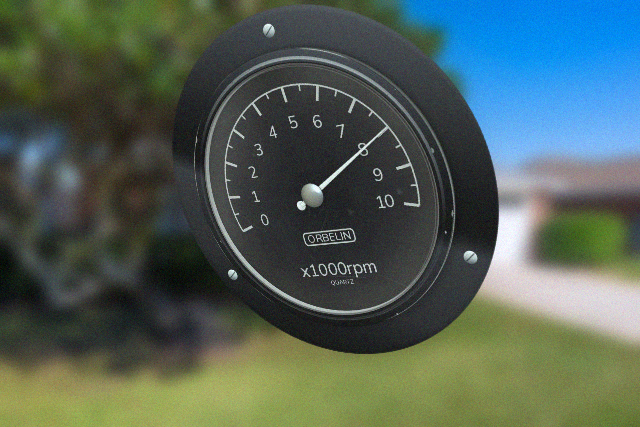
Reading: **8000** rpm
